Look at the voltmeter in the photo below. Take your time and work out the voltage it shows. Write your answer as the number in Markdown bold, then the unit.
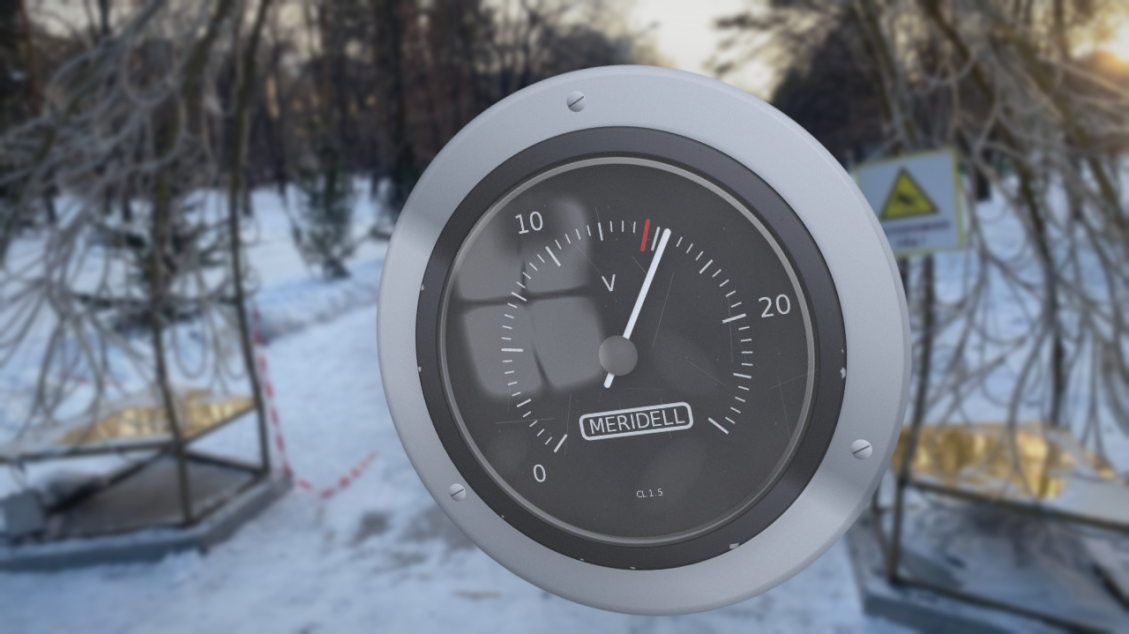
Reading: **15.5** V
